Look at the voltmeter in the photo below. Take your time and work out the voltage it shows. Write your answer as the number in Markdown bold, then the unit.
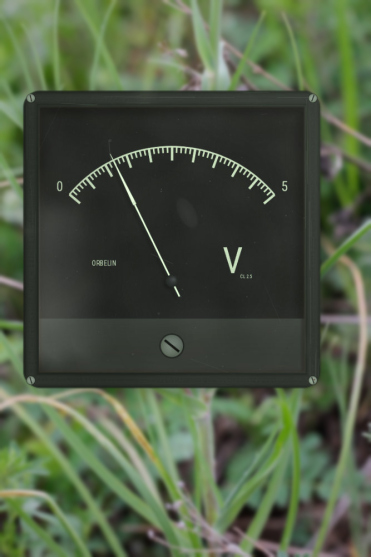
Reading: **1.2** V
